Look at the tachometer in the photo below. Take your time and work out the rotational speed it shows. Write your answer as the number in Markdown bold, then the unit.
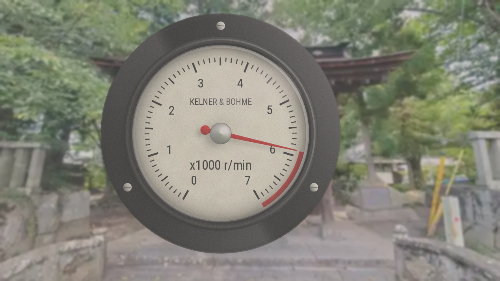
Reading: **5900** rpm
